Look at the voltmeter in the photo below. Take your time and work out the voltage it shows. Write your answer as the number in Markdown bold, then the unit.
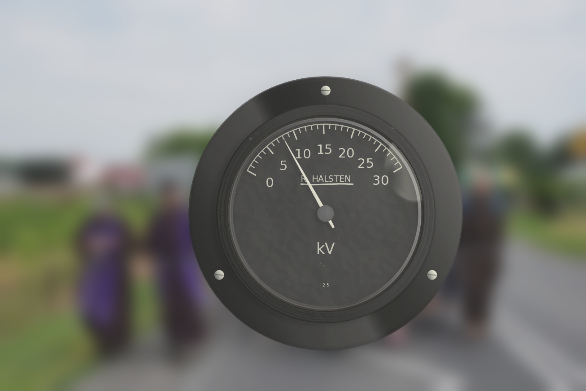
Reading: **8** kV
